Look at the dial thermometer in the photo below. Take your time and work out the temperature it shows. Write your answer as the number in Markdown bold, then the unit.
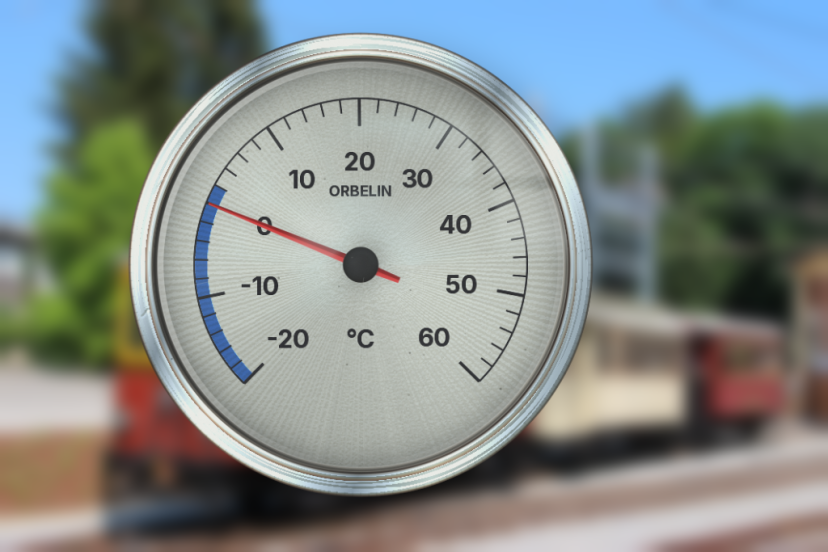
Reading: **0** °C
